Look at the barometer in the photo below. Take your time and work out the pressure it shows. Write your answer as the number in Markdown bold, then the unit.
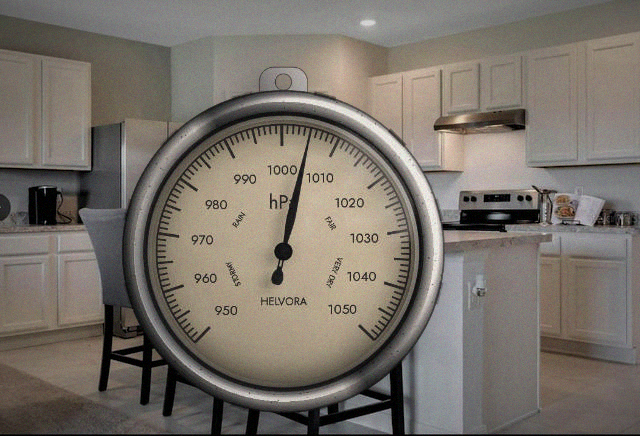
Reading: **1005** hPa
